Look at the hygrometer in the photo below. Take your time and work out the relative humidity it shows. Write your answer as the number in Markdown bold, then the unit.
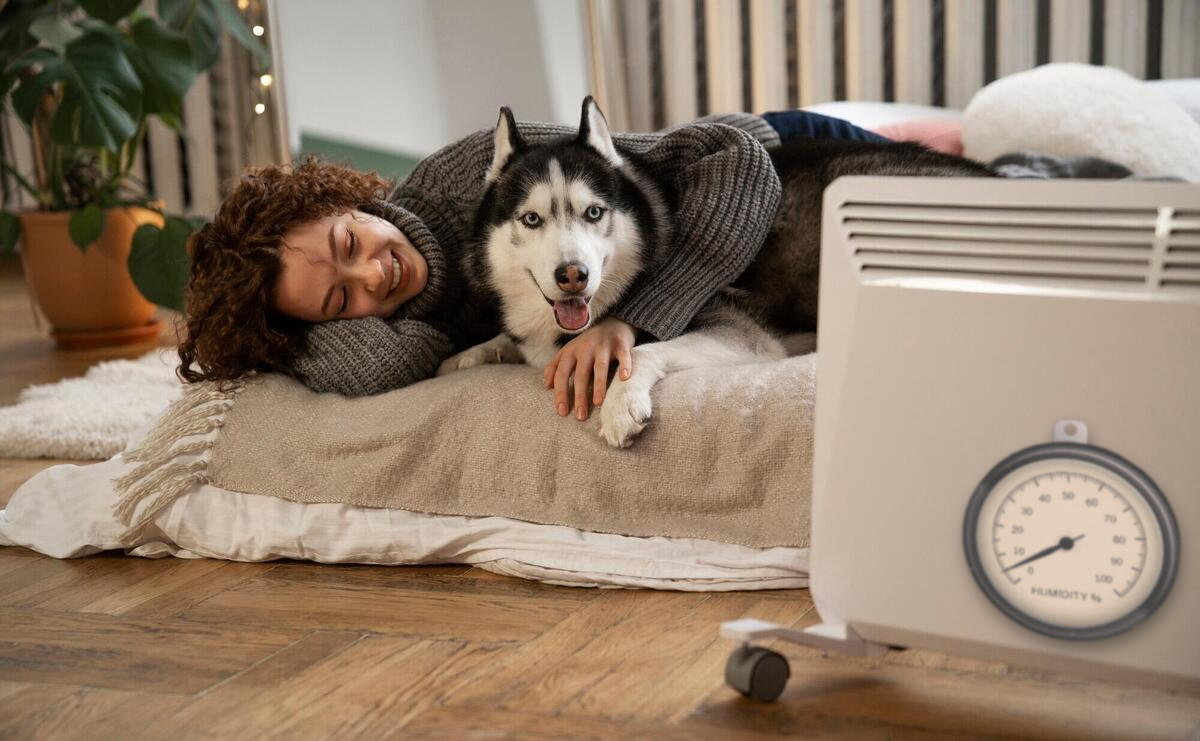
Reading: **5** %
